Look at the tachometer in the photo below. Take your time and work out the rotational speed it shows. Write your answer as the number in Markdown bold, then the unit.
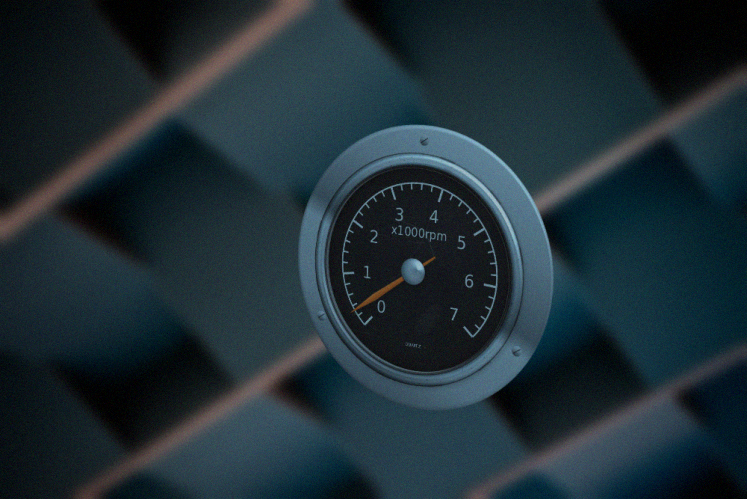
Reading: **300** rpm
